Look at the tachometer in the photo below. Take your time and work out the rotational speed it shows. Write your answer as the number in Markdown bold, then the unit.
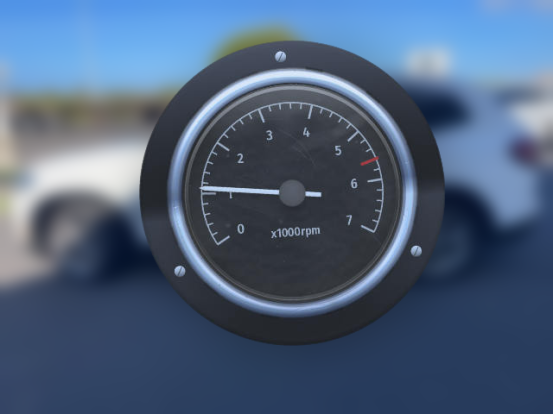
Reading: **1100** rpm
